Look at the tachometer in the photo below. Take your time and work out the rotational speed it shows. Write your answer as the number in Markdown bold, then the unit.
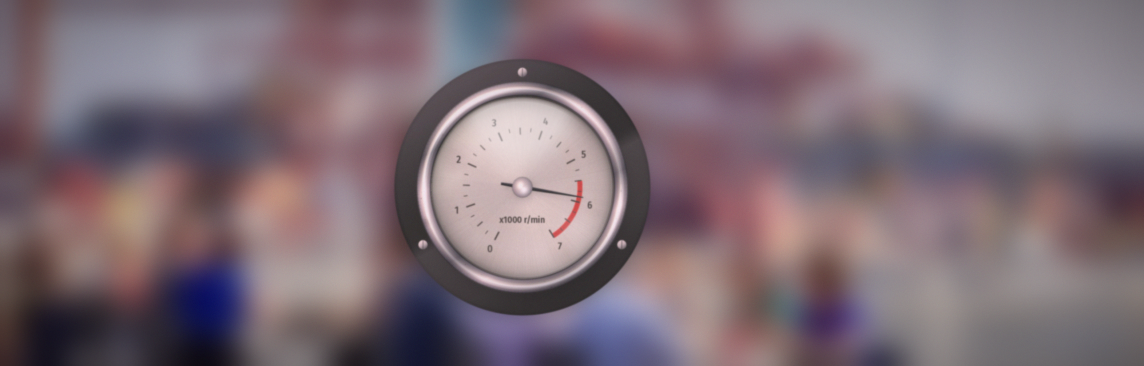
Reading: **5875** rpm
